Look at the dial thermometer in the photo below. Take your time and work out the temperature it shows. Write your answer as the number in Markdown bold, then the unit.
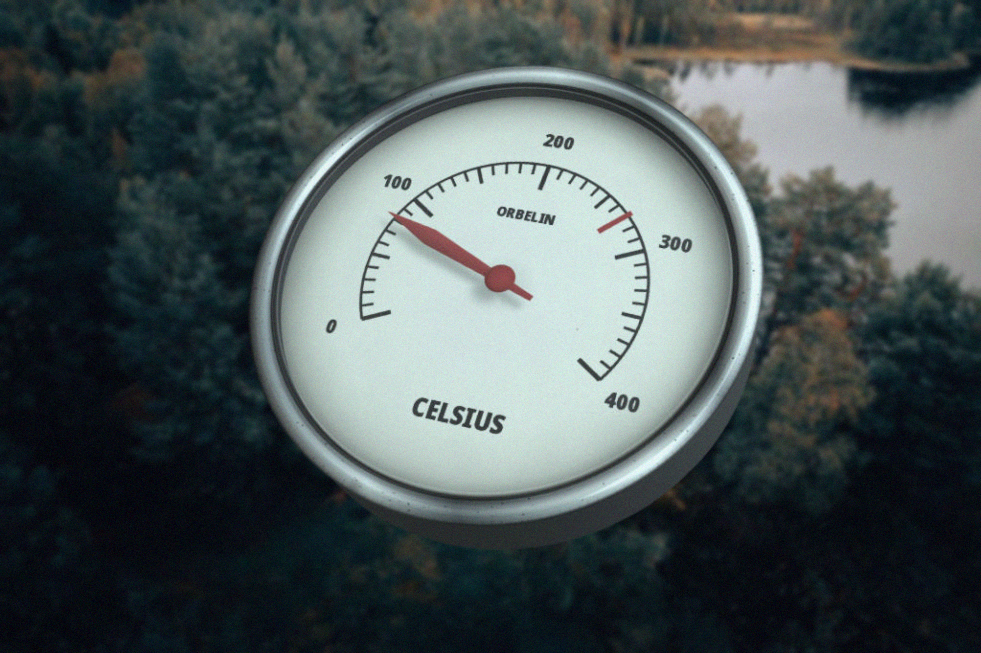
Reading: **80** °C
